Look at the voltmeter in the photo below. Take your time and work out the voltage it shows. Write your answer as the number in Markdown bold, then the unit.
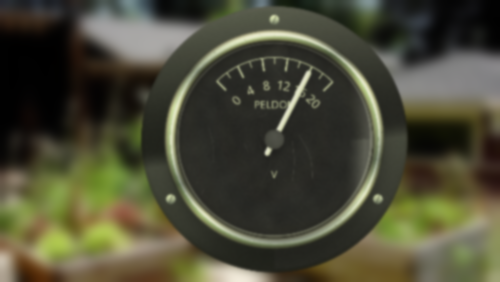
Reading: **16** V
